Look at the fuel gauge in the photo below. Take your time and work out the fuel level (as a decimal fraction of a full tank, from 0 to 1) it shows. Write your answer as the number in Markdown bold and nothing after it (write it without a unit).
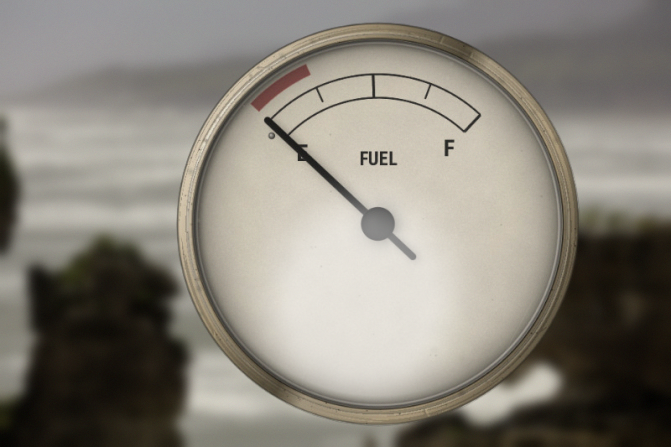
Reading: **0**
